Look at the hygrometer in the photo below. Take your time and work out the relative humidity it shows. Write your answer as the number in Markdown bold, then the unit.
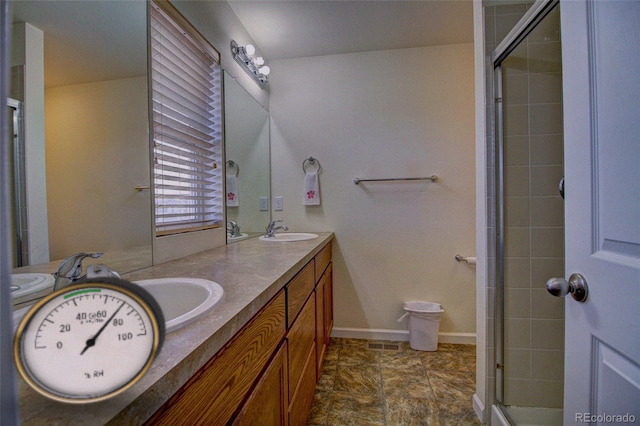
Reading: **72** %
